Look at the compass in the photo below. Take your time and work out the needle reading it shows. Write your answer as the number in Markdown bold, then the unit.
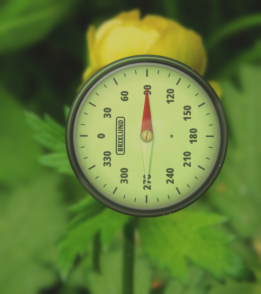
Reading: **90** °
